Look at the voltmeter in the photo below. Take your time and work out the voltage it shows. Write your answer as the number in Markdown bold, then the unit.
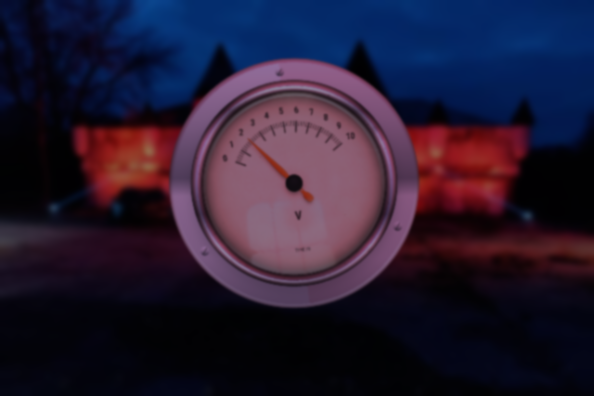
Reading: **2** V
